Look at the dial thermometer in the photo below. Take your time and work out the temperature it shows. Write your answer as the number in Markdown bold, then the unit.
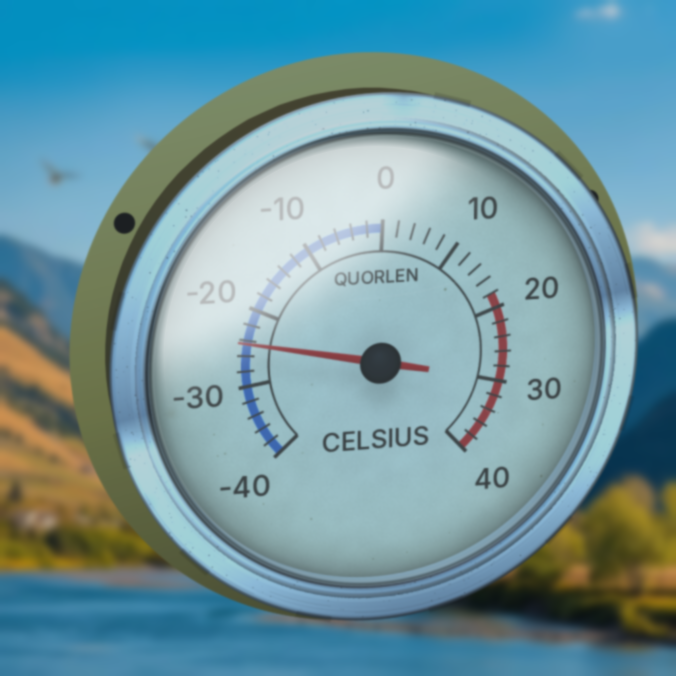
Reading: **-24** °C
